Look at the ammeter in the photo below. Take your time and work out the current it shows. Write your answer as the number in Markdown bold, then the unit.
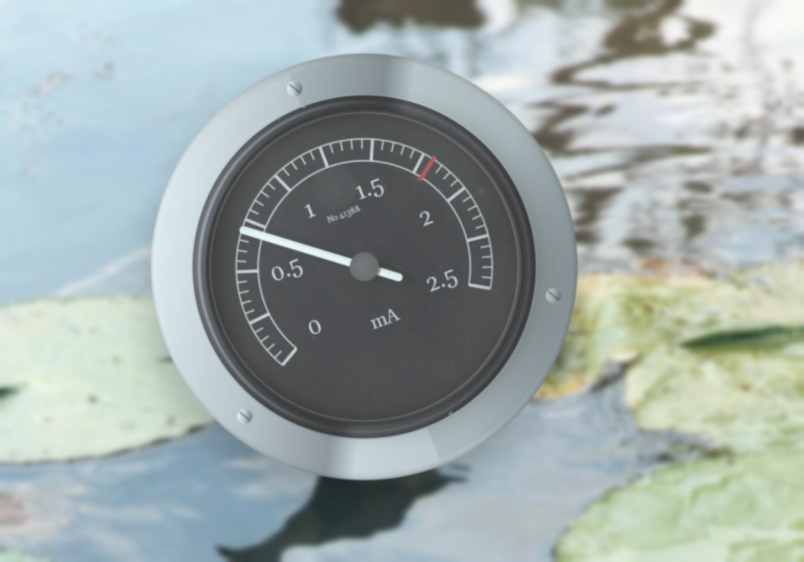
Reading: **0.7** mA
